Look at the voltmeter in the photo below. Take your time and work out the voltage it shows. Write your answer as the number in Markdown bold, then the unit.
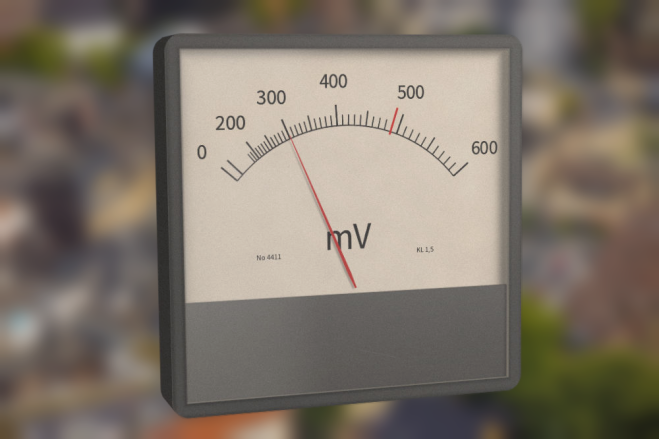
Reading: **300** mV
